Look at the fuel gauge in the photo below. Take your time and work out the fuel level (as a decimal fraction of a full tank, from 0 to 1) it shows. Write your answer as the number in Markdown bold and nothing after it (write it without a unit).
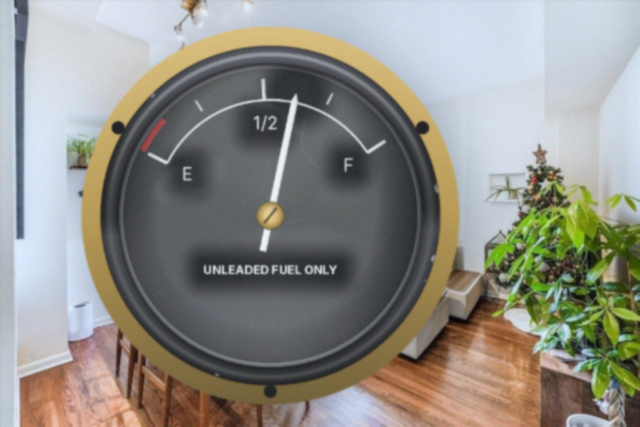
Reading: **0.625**
